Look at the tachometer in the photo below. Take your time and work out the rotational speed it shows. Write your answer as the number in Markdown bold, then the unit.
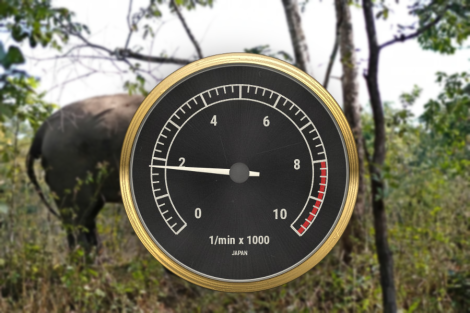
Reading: **1800** rpm
